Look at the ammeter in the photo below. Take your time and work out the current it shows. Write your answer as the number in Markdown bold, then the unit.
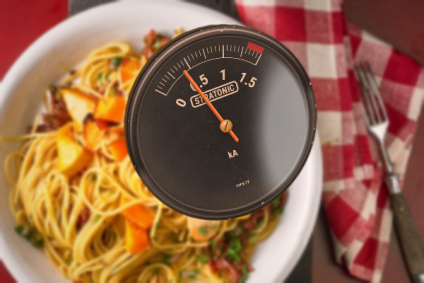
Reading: **0.4** kA
